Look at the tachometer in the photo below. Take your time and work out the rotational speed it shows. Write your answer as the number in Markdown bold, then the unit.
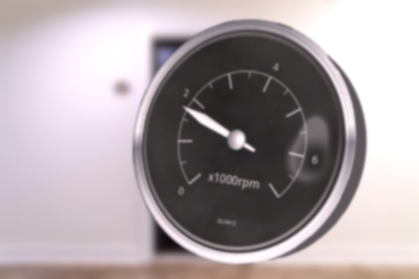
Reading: **1750** rpm
